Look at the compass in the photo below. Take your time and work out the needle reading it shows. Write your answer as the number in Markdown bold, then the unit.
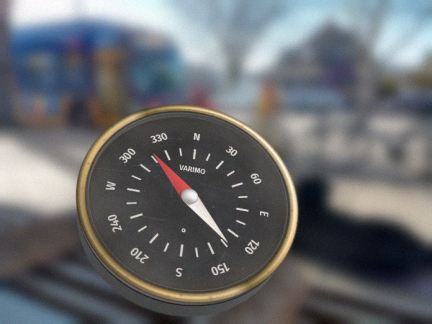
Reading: **315** °
